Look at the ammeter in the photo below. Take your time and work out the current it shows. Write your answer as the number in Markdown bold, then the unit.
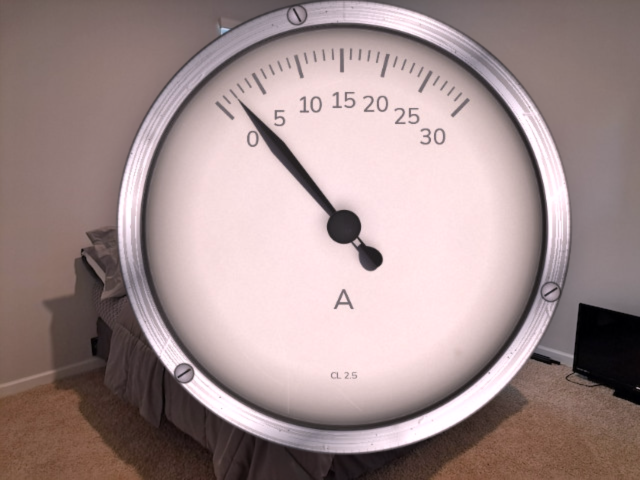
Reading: **2** A
